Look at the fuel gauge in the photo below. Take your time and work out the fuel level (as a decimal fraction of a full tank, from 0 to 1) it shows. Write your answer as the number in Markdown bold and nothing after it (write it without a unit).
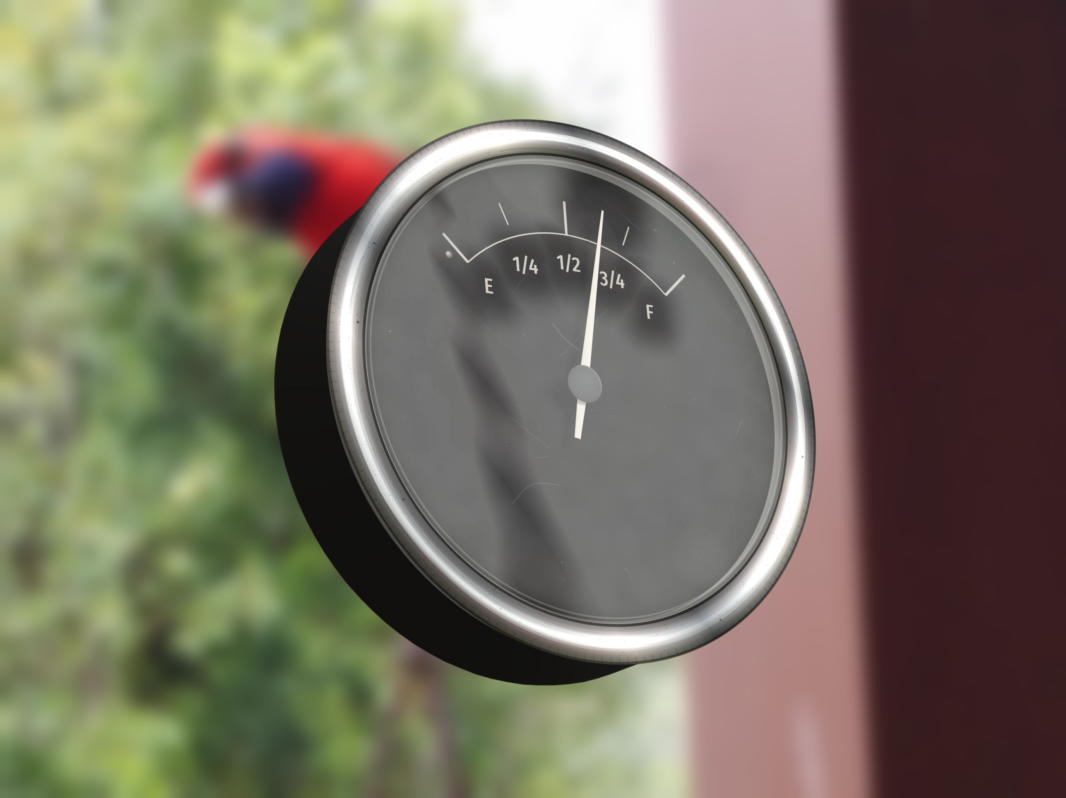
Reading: **0.625**
